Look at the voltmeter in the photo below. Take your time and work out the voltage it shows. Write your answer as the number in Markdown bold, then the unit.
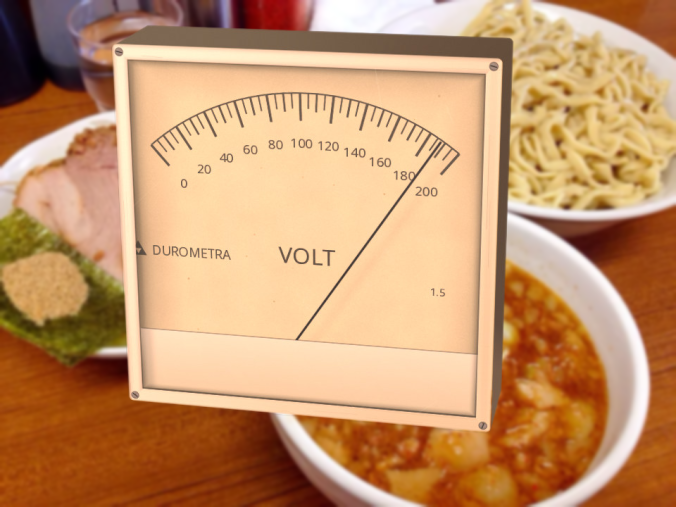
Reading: **187.5** V
